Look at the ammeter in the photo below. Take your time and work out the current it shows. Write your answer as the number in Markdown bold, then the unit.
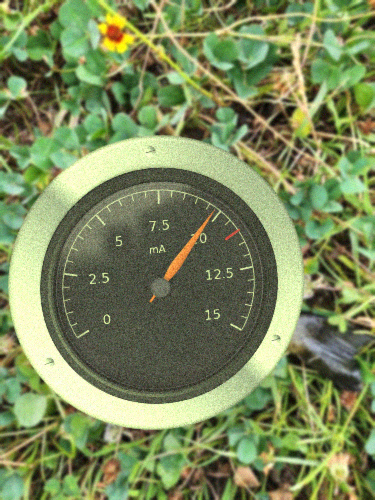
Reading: **9.75** mA
